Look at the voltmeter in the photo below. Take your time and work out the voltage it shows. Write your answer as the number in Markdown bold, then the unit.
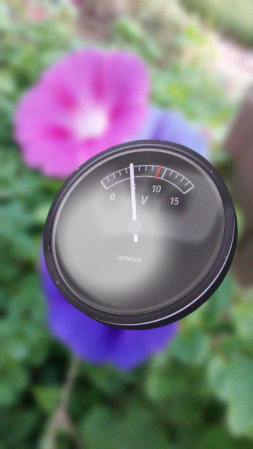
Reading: **5** V
